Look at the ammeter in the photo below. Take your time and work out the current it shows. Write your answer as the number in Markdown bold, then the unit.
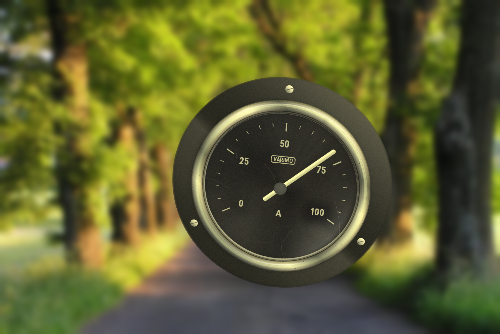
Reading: **70** A
